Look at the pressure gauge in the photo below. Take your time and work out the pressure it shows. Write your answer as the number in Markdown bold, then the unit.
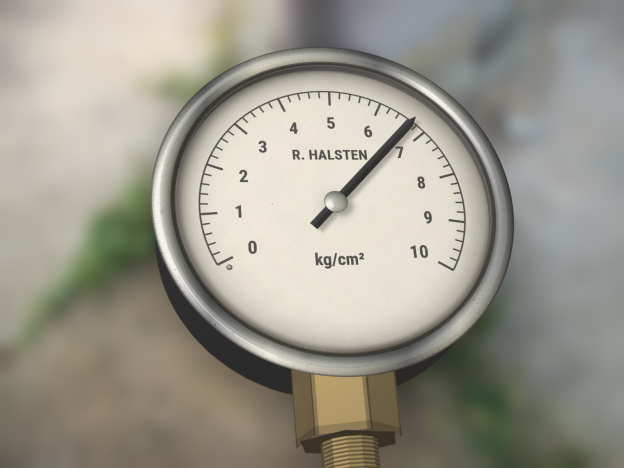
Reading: **6.7** kg/cm²
